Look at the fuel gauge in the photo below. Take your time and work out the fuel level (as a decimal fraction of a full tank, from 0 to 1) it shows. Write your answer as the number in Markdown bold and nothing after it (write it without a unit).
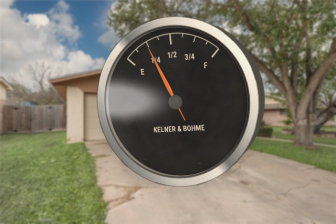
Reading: **0.25**
